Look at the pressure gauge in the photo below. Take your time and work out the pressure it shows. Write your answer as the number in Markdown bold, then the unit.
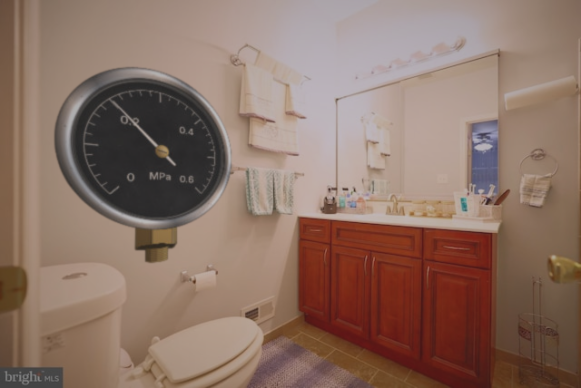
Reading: **0.2** MPa
